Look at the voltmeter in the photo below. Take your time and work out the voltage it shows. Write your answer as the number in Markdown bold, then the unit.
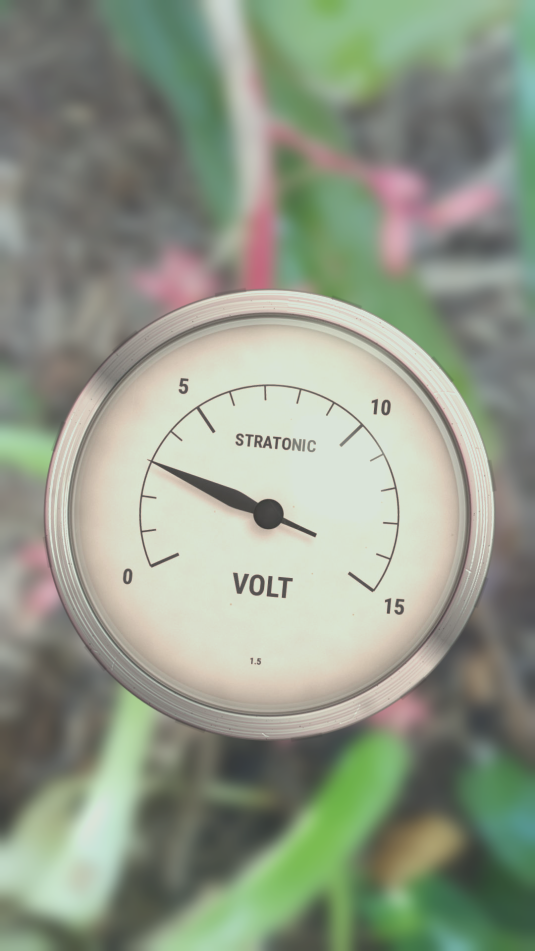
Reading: **3** V
